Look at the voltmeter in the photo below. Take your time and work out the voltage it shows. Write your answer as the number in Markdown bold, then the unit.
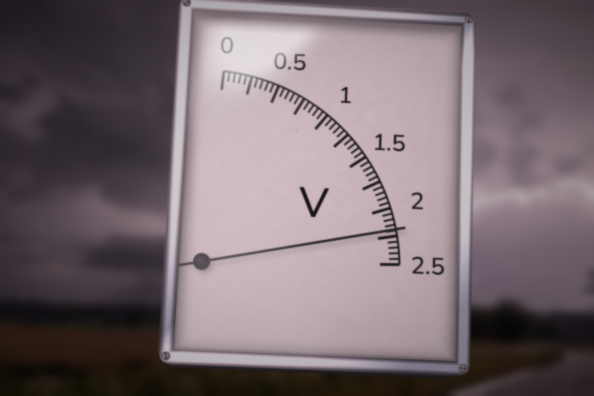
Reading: **2.2** V
